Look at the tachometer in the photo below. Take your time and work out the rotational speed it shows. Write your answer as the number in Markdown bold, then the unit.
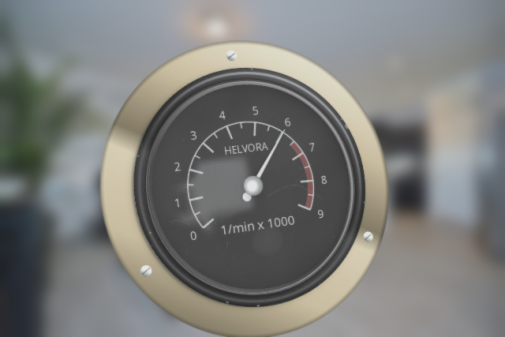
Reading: **6000** rpm
